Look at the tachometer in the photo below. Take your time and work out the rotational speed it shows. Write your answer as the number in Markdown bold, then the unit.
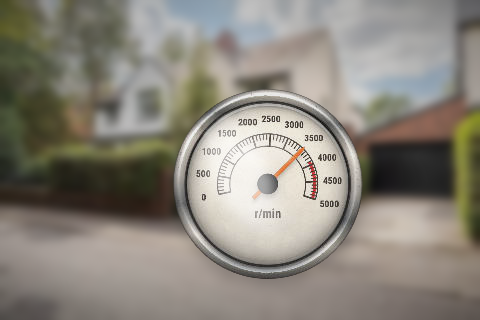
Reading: **3500** rpm
